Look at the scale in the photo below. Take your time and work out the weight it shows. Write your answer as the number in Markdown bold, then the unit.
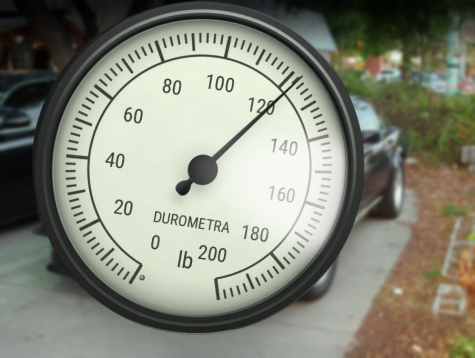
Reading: **122** lb
